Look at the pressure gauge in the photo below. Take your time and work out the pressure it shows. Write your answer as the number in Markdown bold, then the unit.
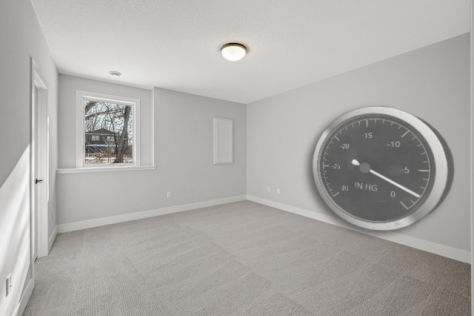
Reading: **-2** inHg
